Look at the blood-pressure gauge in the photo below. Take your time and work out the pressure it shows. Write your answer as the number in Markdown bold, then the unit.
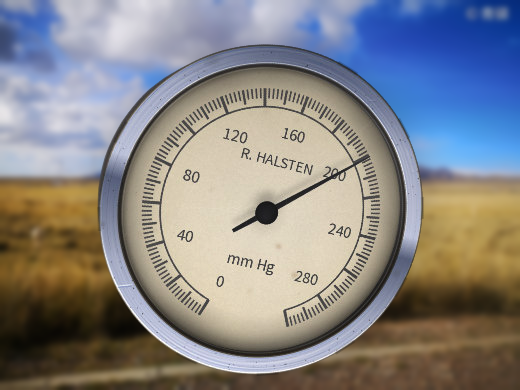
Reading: **200** mmHg
